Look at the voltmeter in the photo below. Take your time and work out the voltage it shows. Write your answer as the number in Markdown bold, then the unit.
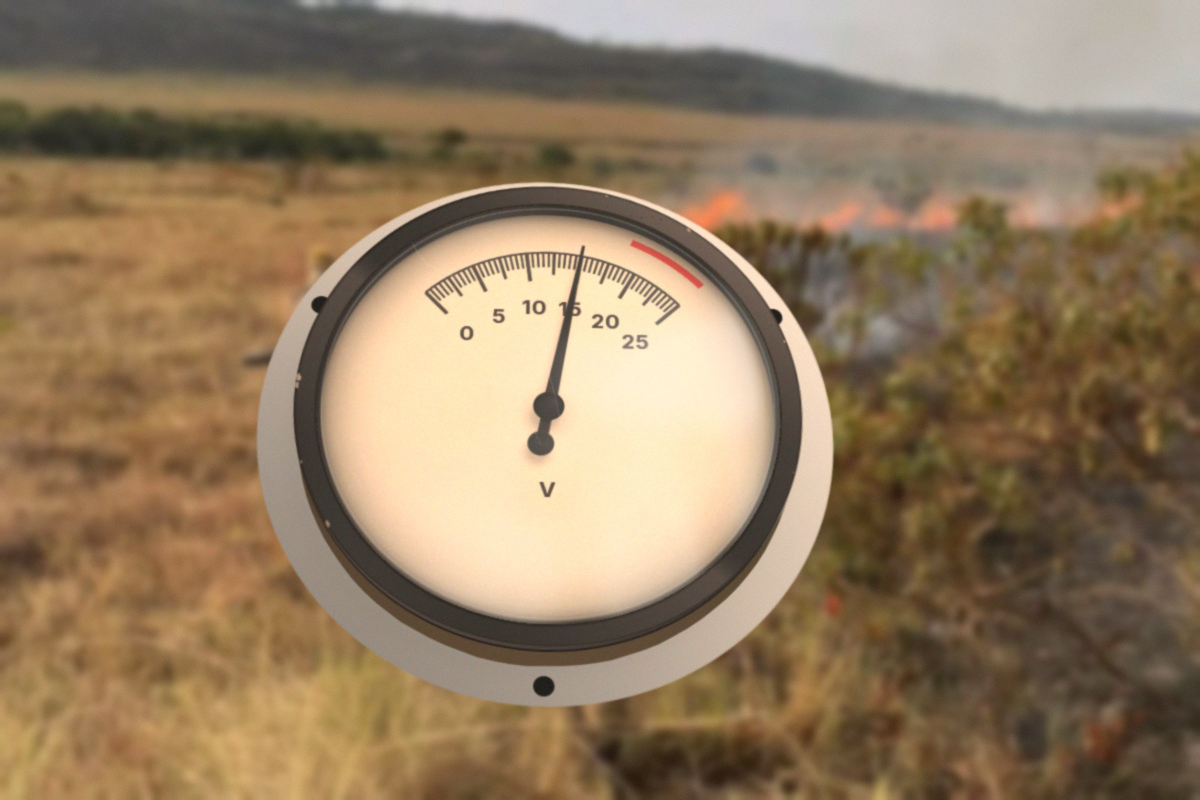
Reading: **15** V
